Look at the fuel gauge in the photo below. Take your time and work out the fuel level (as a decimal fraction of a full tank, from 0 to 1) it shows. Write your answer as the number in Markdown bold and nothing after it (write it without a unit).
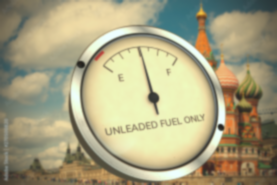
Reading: **0.5**
